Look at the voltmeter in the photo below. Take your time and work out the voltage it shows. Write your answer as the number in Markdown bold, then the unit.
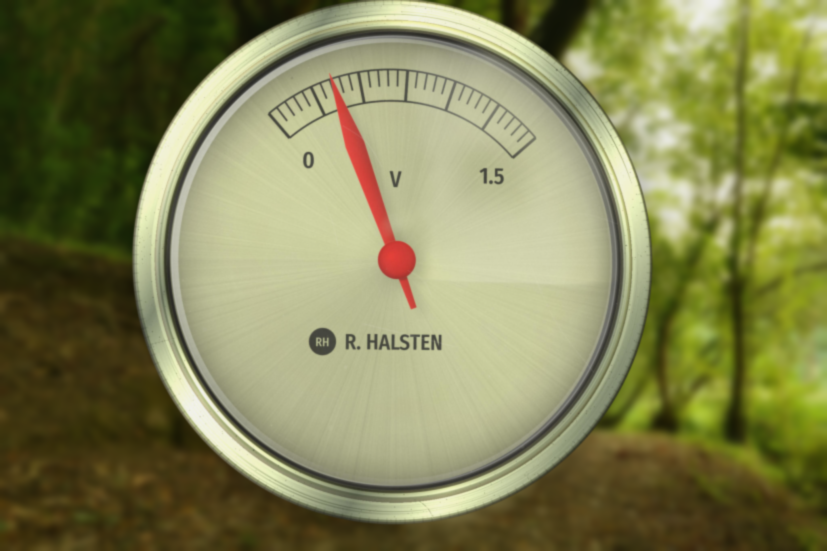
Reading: **0.35** V
